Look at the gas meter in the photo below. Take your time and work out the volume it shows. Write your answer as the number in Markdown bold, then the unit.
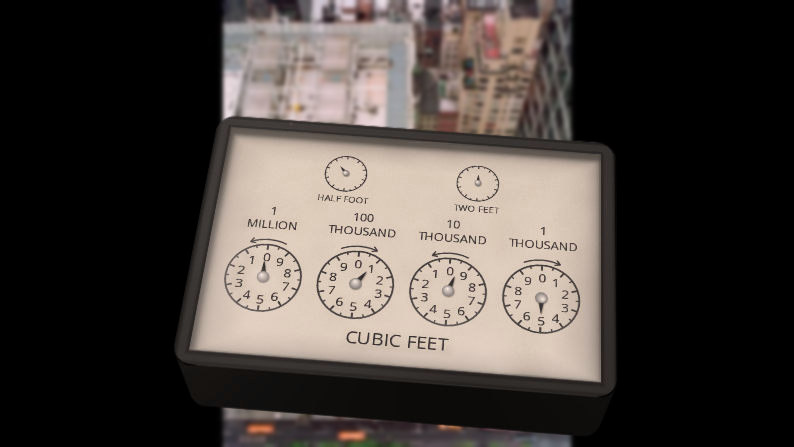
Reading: **9500** ft³
